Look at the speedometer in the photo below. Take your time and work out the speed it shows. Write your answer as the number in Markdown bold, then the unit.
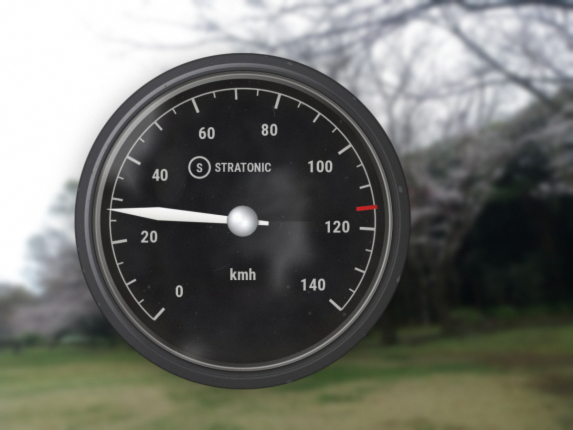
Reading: **27.5** km/h
